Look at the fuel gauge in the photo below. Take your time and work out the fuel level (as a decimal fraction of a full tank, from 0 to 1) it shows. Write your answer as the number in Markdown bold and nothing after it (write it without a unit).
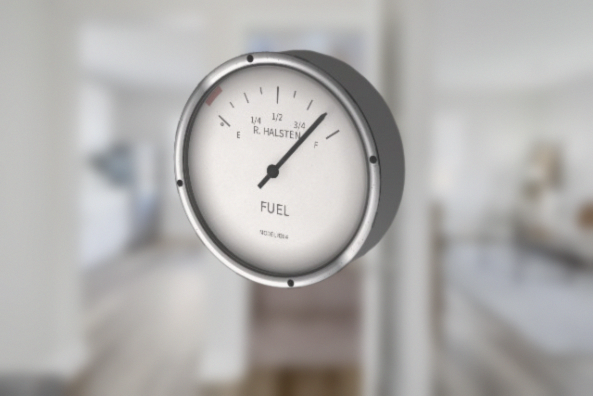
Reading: **0.875**
